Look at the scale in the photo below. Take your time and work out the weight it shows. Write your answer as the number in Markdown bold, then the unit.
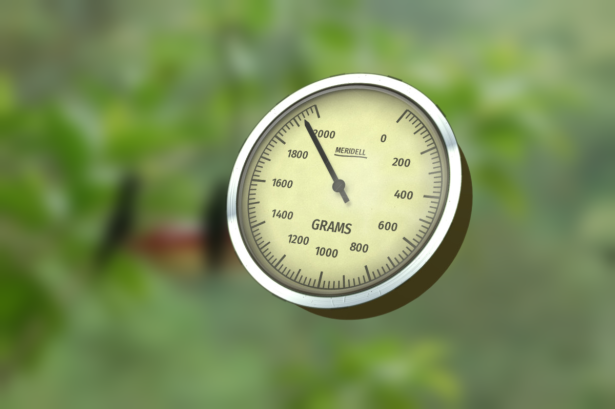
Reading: **1940** g
